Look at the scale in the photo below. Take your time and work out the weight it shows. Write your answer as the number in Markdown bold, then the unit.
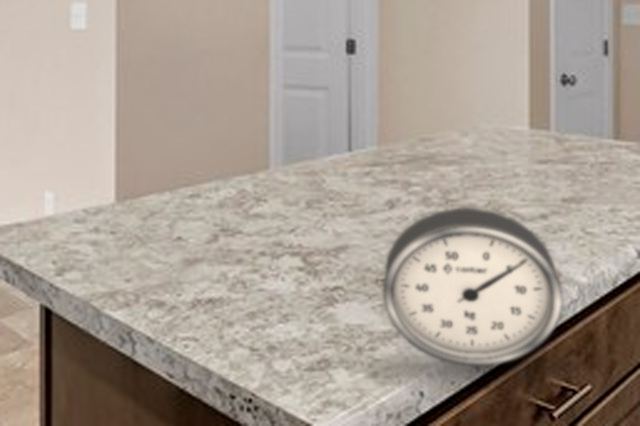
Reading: **5** kg
